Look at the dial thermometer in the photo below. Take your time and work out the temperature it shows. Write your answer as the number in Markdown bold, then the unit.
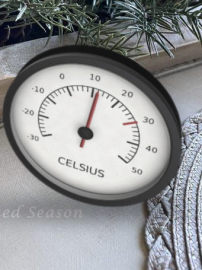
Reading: **12** °C
